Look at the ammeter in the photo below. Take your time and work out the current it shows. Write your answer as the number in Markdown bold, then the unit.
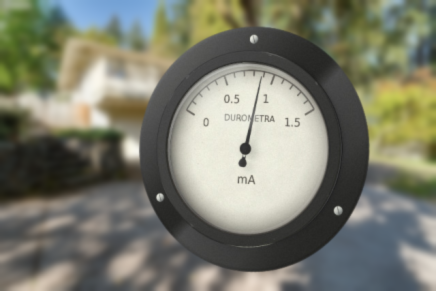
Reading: **0.9** mA
